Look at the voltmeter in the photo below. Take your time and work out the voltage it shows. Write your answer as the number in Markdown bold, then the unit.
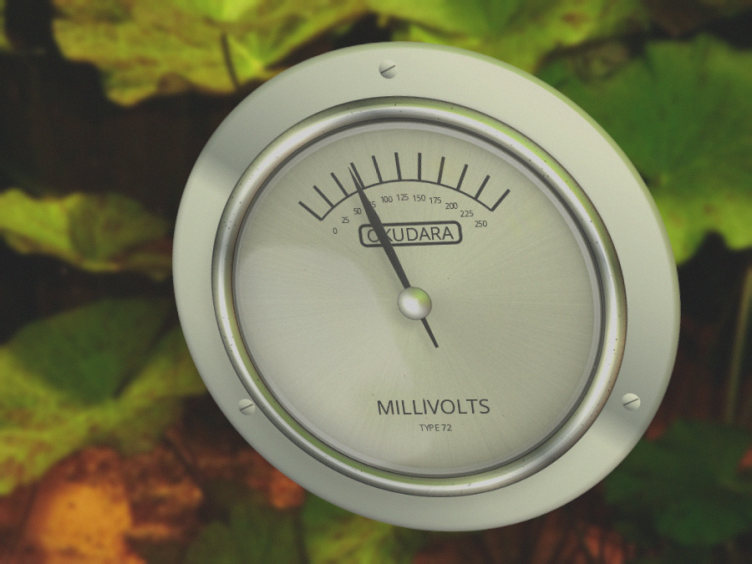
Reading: **75** mV
